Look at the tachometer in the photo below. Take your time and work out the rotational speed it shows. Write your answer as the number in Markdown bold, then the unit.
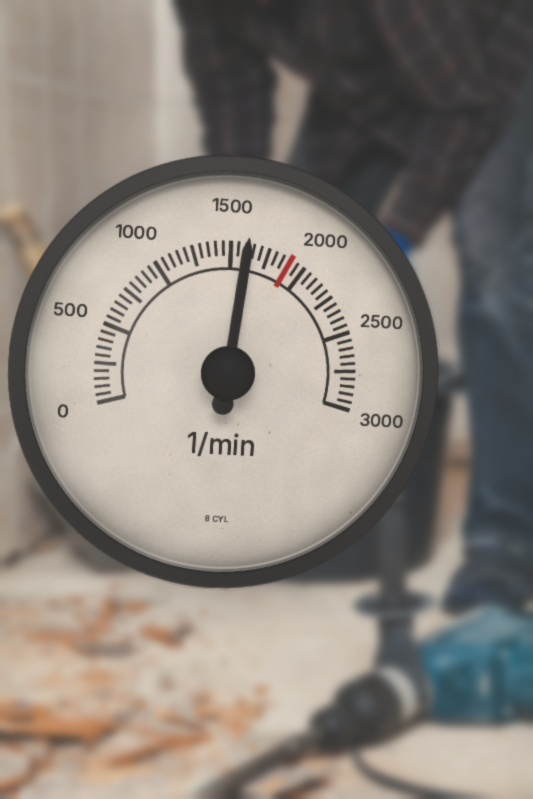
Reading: **1600** rpm
